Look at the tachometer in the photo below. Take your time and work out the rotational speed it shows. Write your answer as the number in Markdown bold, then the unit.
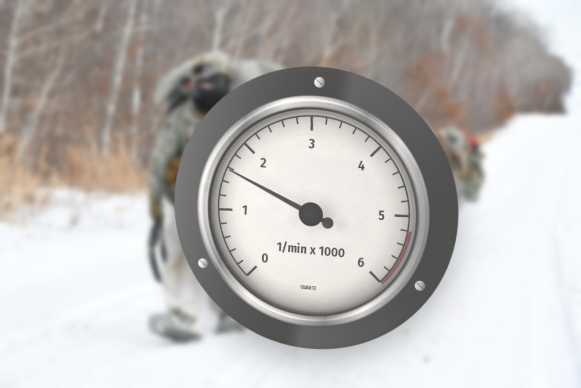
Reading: **1600** rpm
